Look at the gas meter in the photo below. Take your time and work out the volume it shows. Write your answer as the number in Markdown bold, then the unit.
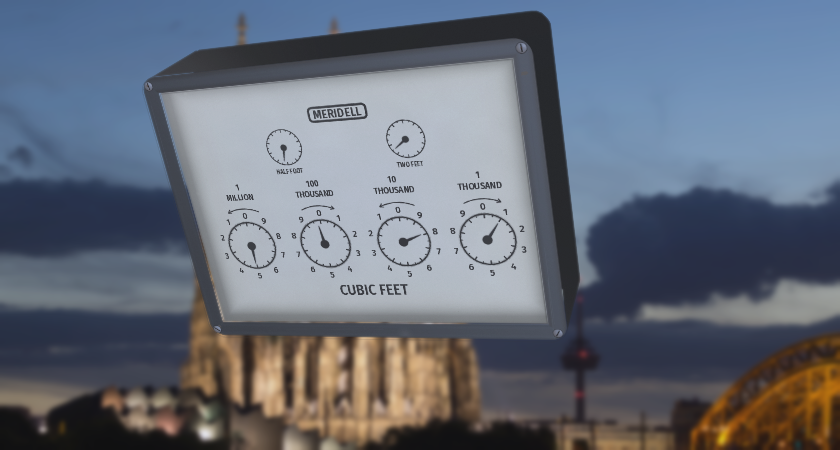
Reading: **498100** ft³
